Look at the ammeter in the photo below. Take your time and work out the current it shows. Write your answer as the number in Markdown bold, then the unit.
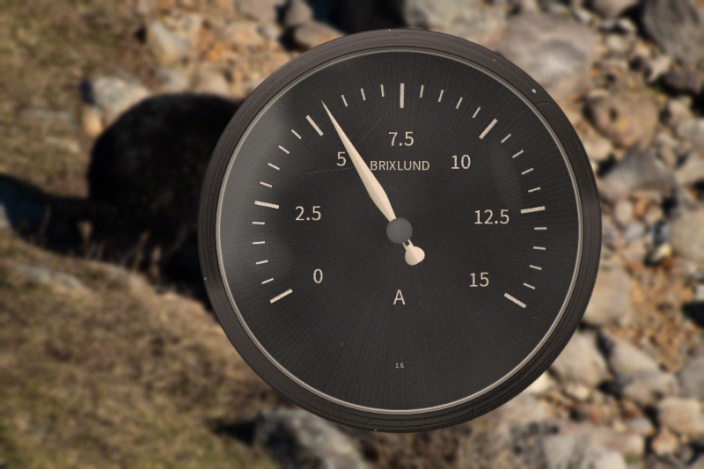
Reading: **5.5** A
